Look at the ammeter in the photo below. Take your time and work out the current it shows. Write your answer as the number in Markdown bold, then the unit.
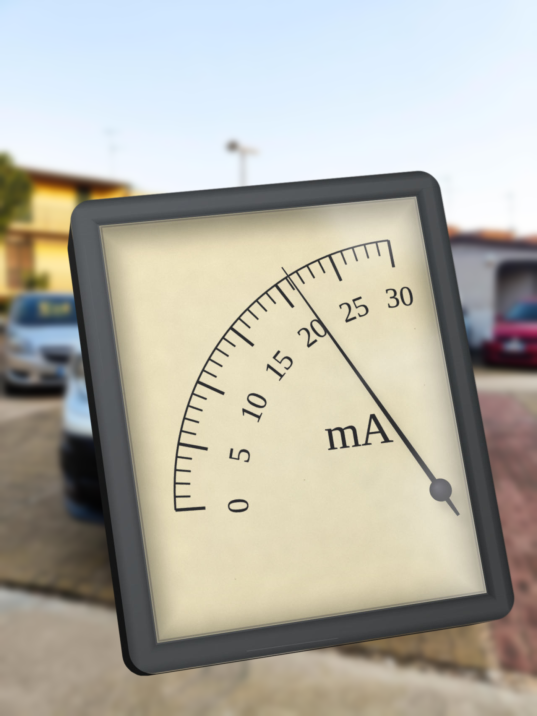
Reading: **21** mA
